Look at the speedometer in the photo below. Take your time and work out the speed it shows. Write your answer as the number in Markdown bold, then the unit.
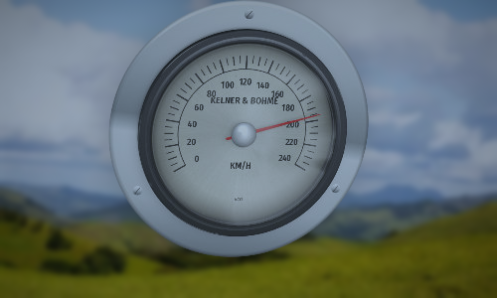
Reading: **195** km/h
